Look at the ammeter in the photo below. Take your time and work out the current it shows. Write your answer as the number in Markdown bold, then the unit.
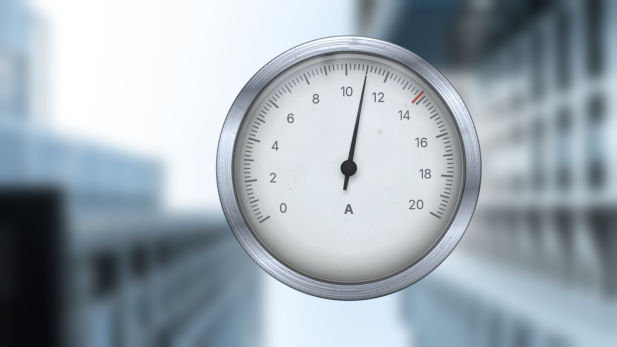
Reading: **11** A
